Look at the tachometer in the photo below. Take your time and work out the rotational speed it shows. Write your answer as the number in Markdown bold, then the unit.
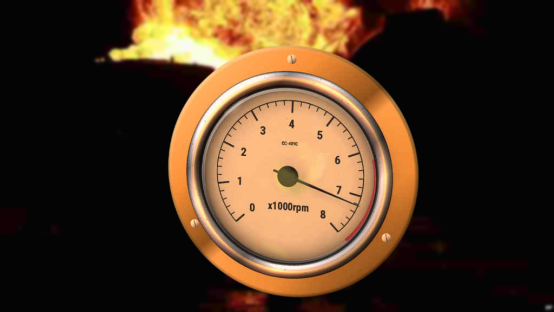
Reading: **7200** rpm
